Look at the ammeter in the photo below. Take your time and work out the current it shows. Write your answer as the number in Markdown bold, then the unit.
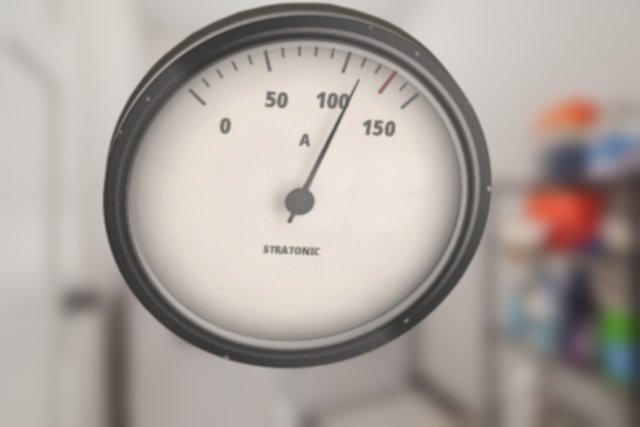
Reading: **110** A
